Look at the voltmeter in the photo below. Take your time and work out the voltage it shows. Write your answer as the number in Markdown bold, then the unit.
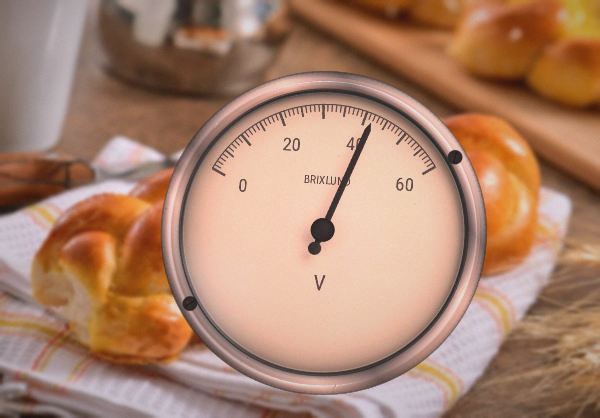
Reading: **42** V
